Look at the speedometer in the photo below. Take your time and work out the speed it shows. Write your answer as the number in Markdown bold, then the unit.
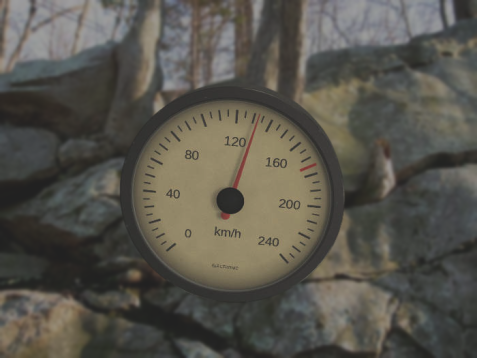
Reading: **132.5** km/h
